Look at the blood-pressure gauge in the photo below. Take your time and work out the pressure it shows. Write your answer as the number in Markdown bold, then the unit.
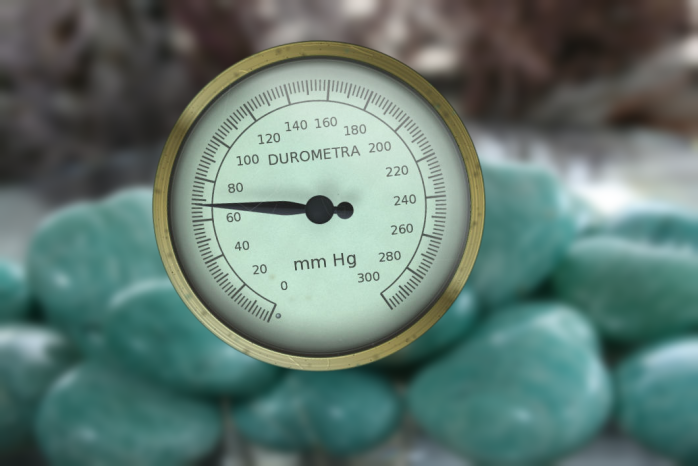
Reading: **68** mmHg
